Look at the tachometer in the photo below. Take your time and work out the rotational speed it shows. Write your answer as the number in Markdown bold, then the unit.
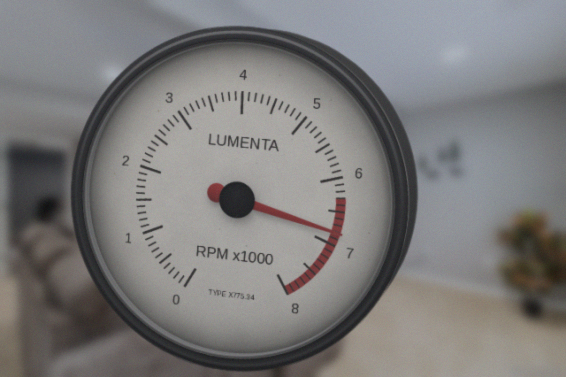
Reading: **6800** rpm
